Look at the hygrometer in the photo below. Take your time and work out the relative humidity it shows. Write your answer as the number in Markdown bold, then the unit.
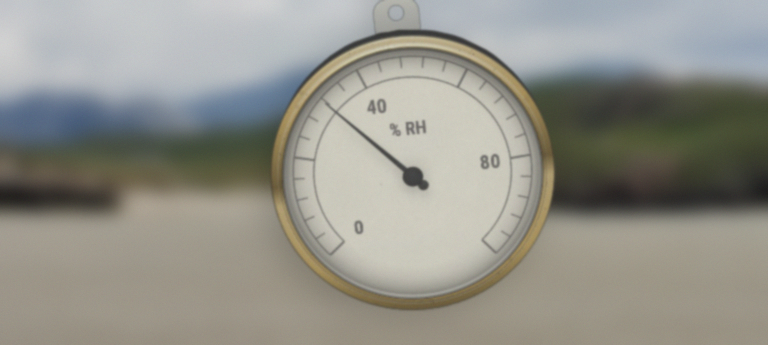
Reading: **32** %
